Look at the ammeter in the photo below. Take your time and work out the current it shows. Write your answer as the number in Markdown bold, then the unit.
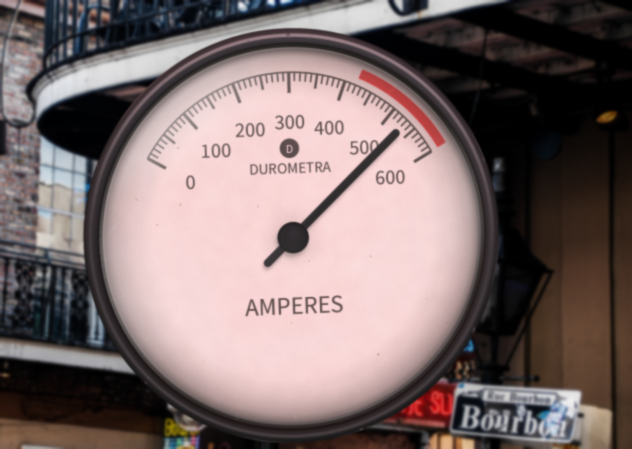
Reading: **530** A
